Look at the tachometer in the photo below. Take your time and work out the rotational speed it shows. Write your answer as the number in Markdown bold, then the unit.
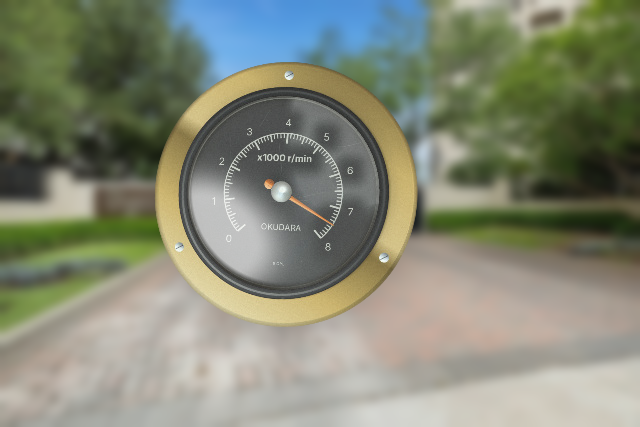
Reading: **7500** rpm
